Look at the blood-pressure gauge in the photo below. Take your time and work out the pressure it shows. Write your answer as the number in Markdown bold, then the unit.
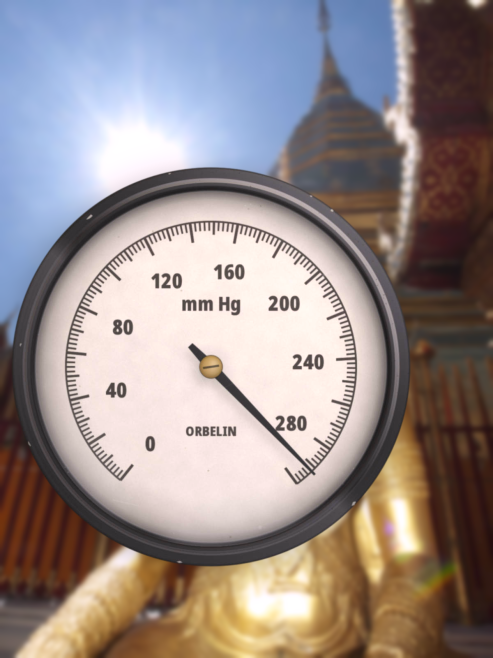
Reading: **292** mmHg
